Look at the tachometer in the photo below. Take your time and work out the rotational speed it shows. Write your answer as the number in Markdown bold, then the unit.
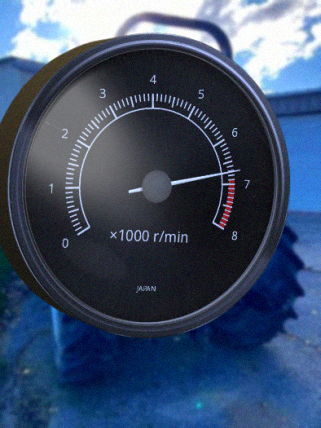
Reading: **6700** rpm
